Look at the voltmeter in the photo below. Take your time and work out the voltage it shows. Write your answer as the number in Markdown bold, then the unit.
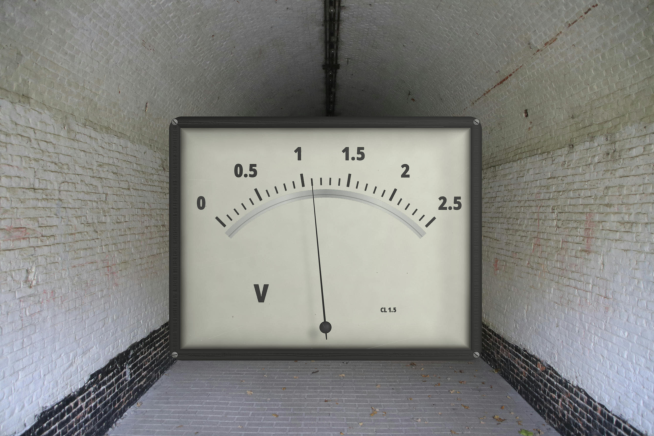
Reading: **1.1** V
